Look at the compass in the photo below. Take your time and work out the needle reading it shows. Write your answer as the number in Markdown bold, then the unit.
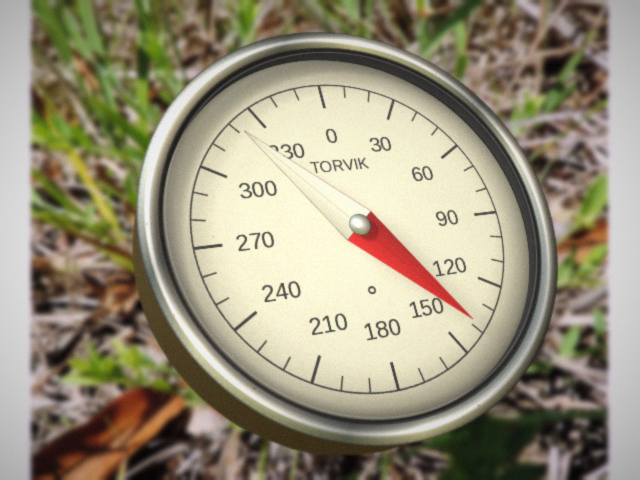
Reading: **140** °
